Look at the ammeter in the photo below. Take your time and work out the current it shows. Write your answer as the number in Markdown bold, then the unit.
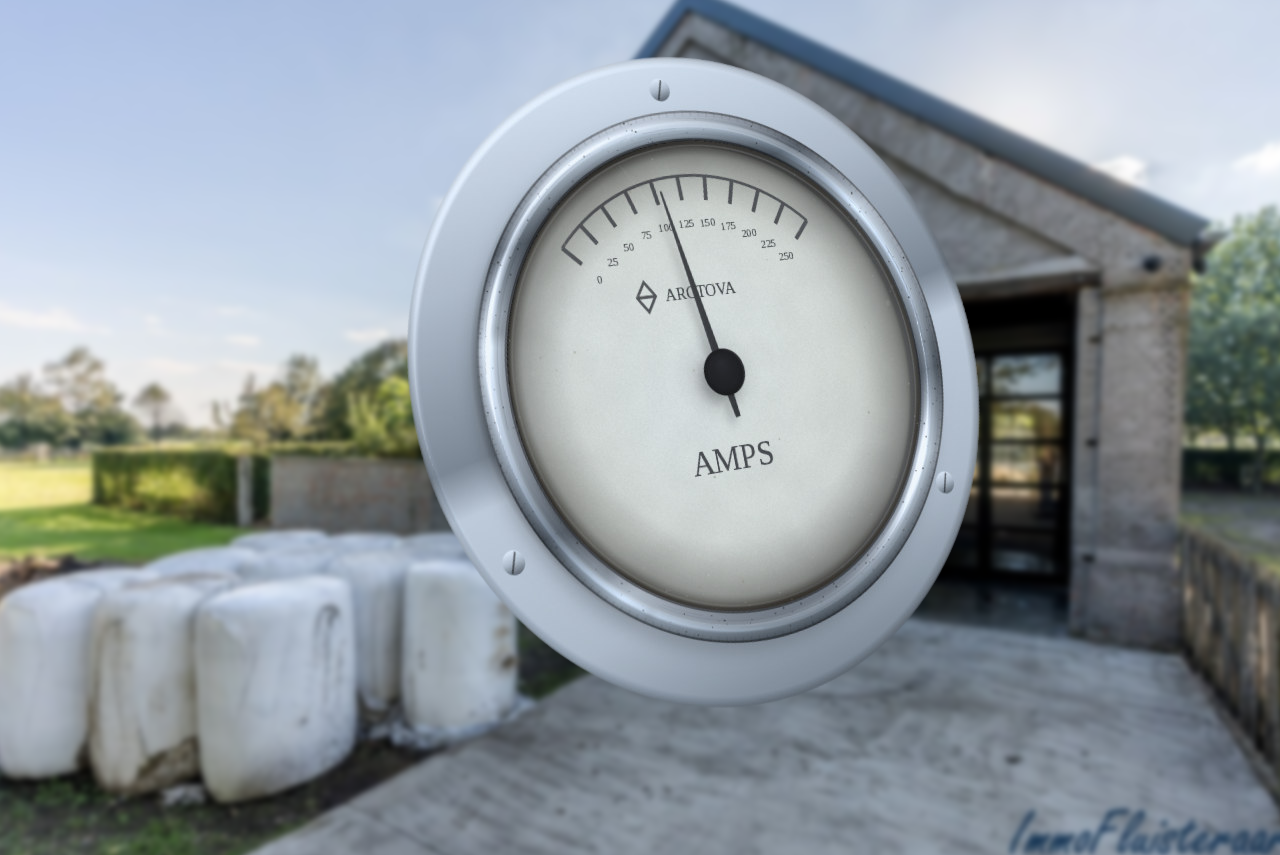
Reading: **100** A
